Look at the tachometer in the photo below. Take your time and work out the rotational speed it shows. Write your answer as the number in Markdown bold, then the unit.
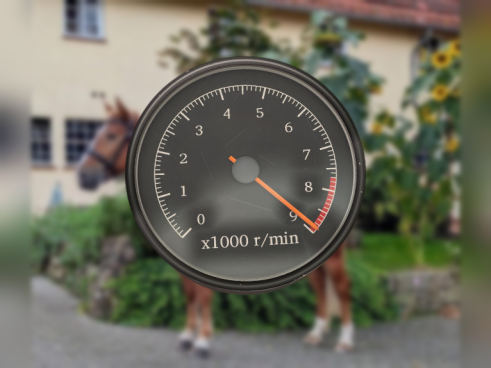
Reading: **8900** rpm
